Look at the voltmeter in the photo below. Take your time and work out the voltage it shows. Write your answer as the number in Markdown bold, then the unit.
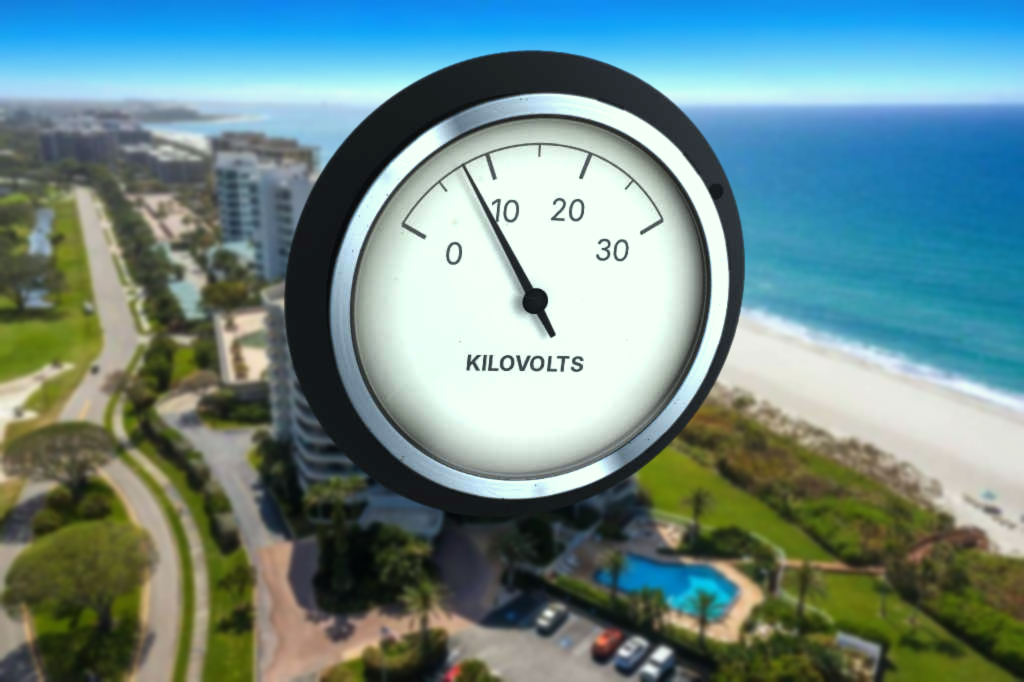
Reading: **7.5** kV
